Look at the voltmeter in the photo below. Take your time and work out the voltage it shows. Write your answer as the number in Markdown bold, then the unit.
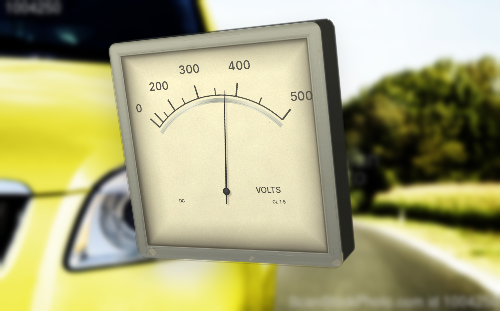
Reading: **375** V
